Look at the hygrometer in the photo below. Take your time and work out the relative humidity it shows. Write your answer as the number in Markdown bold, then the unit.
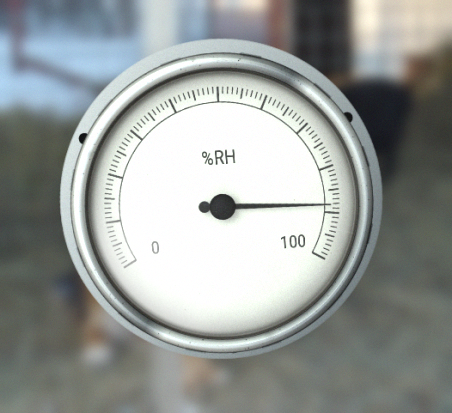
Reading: **88** %
